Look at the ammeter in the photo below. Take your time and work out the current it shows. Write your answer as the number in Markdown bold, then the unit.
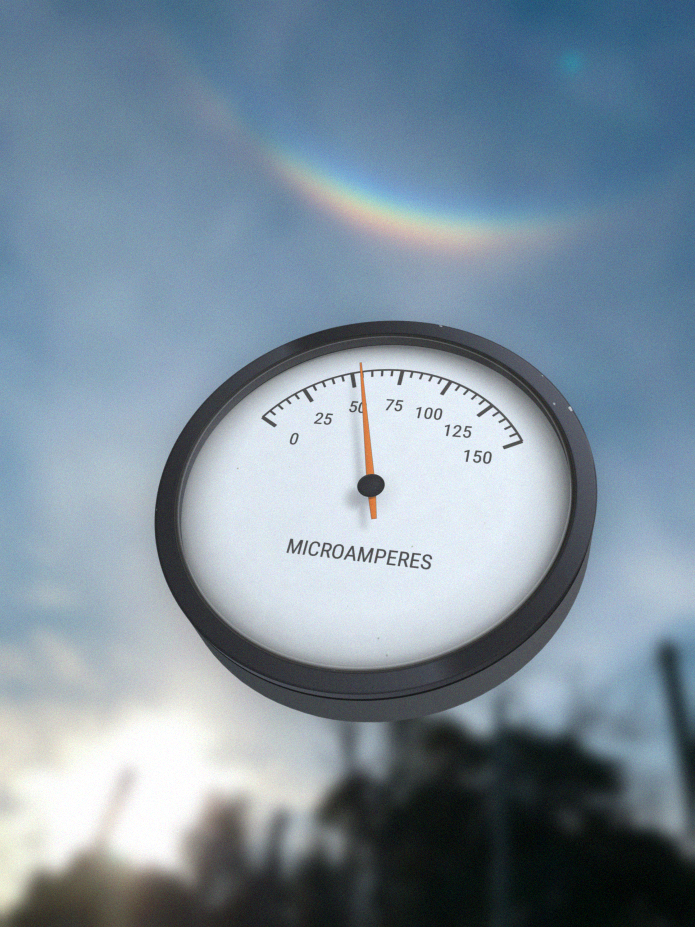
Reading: **55** µA
